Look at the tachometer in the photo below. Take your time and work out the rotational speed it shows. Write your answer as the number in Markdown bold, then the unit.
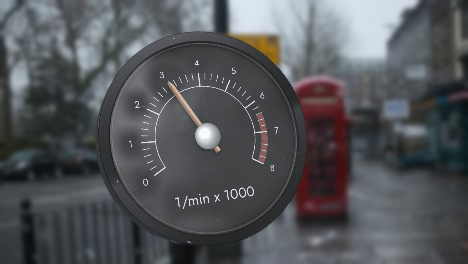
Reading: **3000** rpm
